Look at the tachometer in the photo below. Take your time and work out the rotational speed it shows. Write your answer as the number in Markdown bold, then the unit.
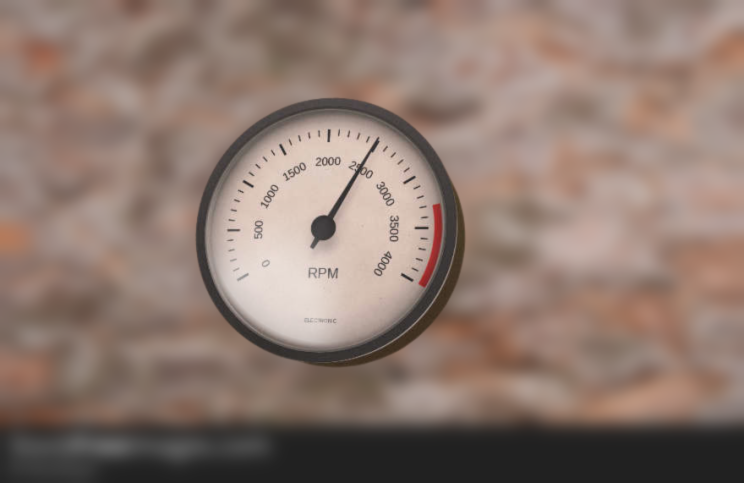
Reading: **2500** rpm
